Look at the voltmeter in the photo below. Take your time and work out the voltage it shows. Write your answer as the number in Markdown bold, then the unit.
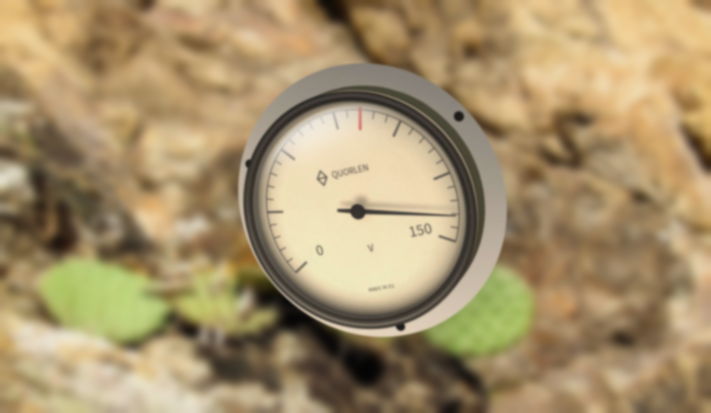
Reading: **140** V
